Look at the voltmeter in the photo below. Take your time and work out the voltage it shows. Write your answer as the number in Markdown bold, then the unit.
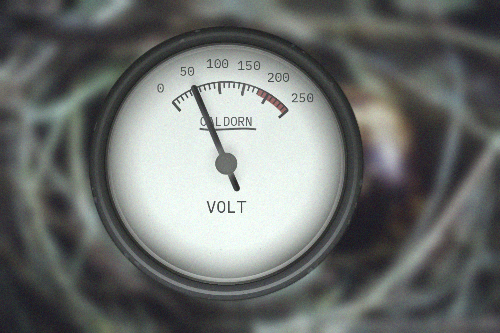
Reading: **50** V
